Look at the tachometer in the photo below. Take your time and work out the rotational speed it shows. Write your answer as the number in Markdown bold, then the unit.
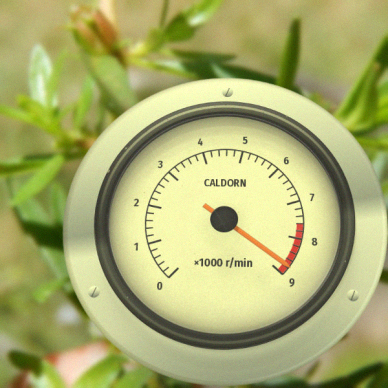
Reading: **8800** rpm
